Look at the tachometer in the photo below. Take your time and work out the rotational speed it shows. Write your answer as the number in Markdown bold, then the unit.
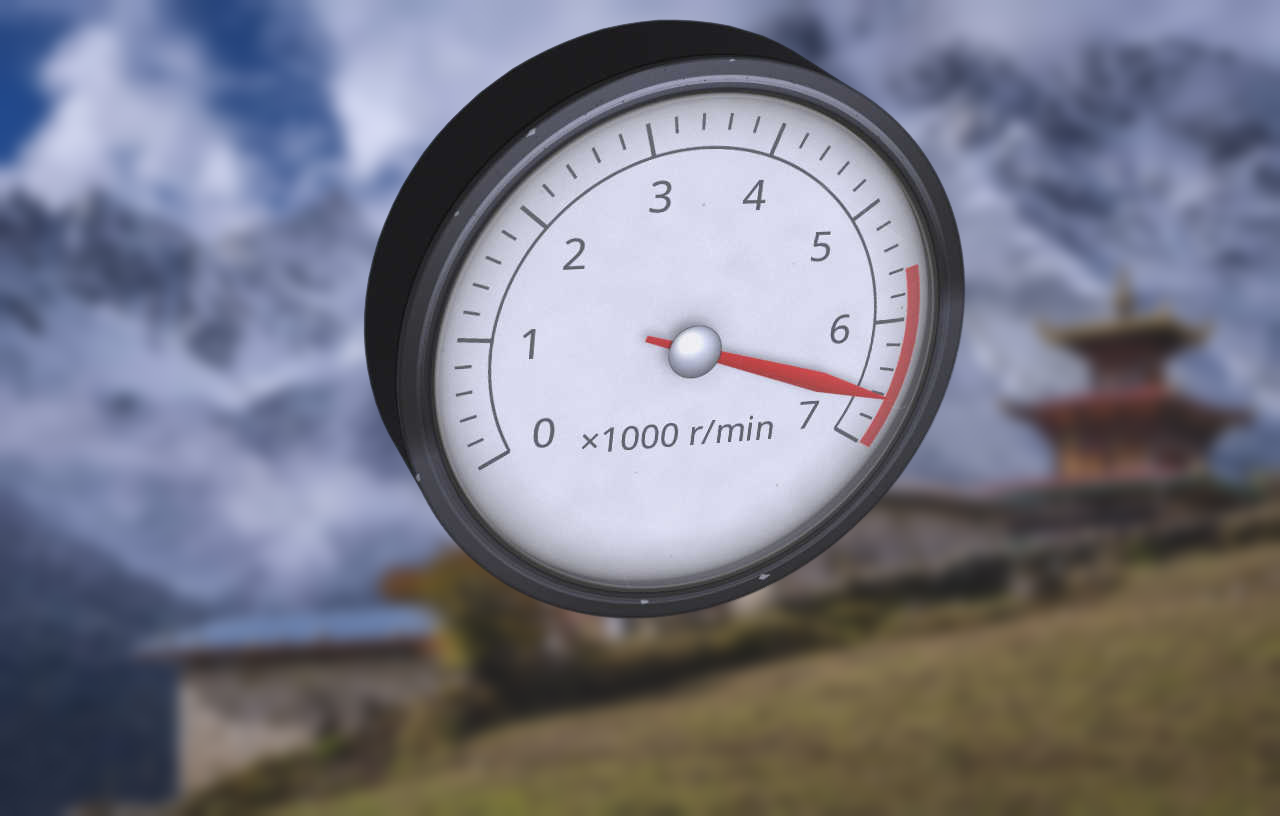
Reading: **6600** rpm
